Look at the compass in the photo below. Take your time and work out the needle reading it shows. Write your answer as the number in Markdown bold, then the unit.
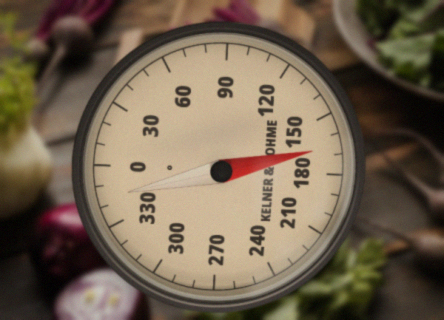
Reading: **165** °
